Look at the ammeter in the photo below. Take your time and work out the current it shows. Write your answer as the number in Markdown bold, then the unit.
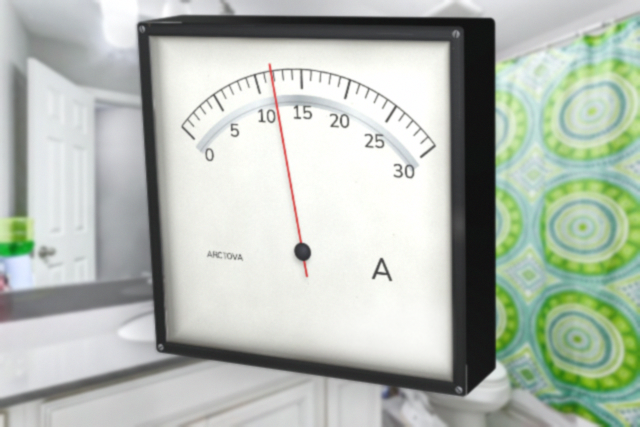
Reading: **12** A
